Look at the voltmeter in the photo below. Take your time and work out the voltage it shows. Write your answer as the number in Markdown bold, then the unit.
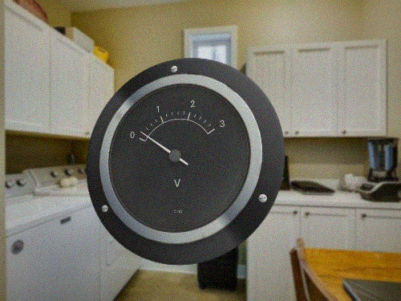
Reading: **0.2** V
